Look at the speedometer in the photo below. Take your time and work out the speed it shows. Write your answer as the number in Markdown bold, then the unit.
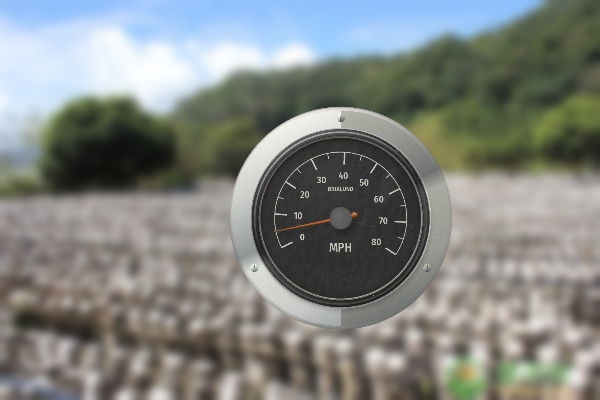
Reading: **5** mph
